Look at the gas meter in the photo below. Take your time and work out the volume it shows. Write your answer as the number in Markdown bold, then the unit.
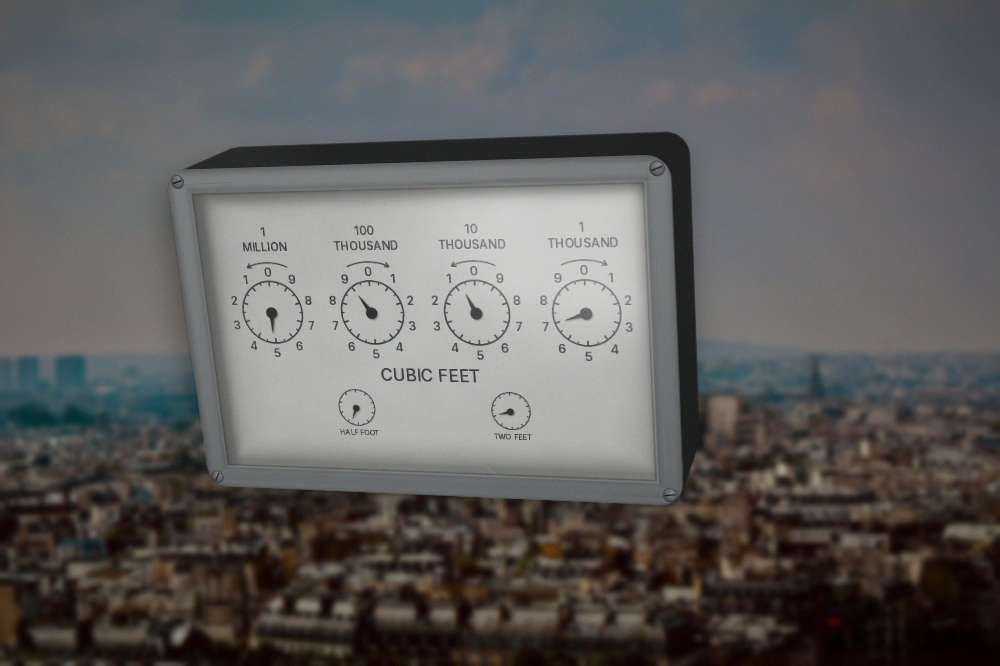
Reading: **490700** ft³
